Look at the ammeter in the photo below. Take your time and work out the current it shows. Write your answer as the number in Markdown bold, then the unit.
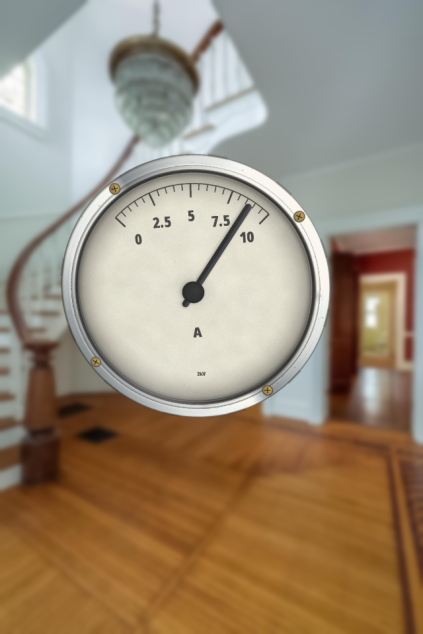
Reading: **8.75** A
